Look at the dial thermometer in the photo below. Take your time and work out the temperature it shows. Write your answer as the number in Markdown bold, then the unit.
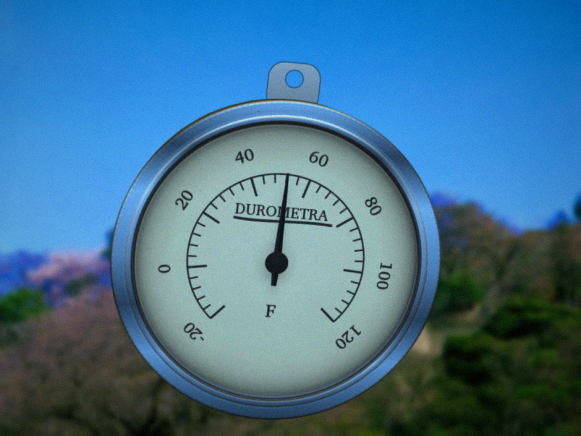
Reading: **52** °F
